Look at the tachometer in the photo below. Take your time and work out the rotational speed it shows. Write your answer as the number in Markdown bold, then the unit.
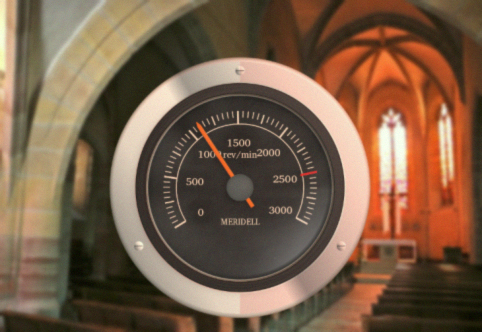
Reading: **1100** rpm
